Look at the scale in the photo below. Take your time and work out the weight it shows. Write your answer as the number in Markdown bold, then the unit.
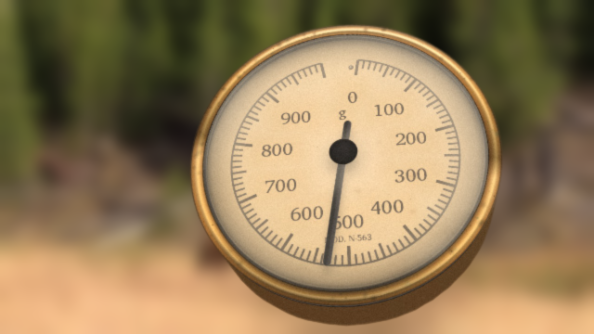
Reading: **530** g
